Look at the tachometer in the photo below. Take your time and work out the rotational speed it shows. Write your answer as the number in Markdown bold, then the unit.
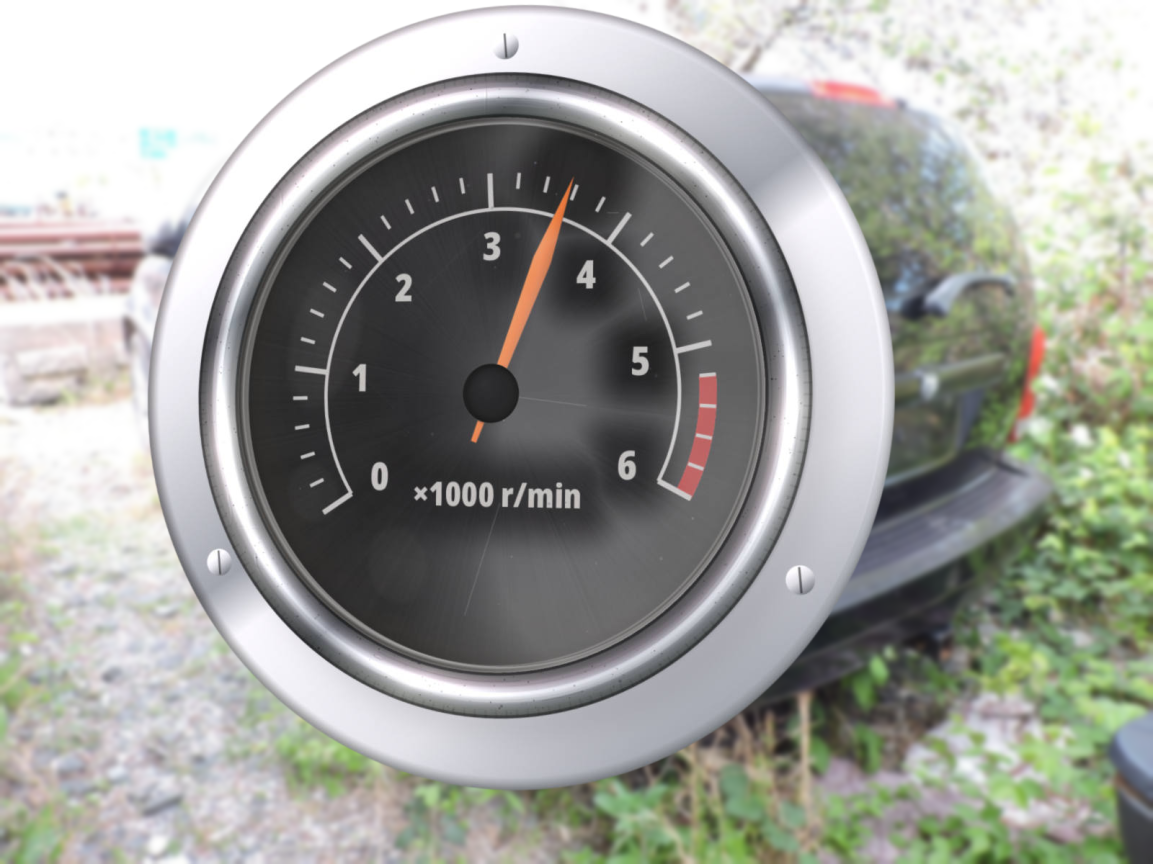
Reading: **3600** rpm
